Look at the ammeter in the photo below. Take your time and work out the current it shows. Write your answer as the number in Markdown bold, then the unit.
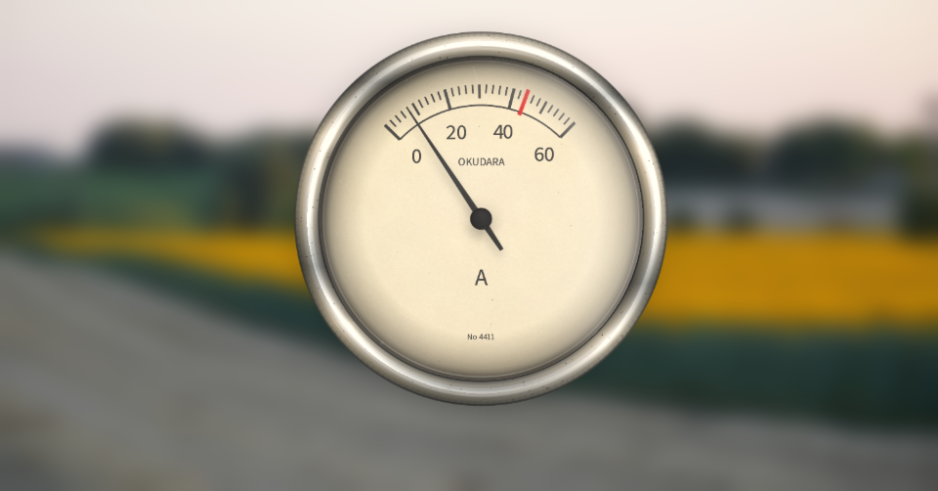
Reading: **8** A
